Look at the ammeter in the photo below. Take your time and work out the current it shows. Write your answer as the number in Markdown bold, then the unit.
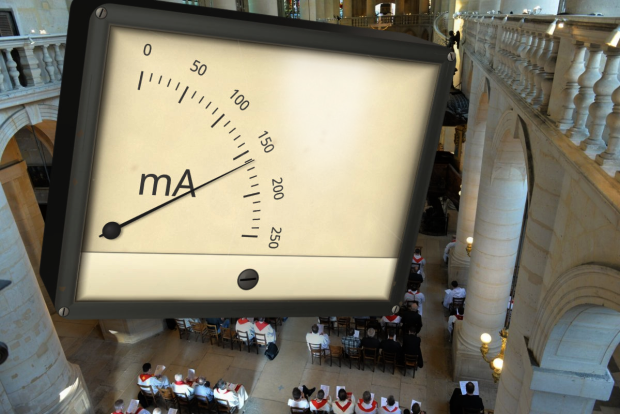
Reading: **160** mA
